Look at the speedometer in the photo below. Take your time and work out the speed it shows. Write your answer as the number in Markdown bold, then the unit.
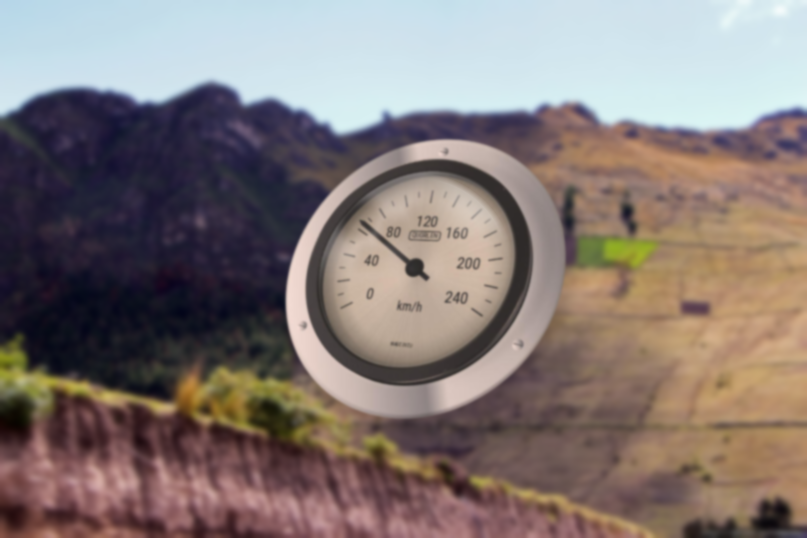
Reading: **65** km/h
